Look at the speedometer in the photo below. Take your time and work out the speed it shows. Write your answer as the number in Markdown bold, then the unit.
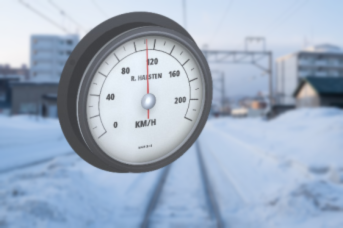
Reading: **110** km/h
